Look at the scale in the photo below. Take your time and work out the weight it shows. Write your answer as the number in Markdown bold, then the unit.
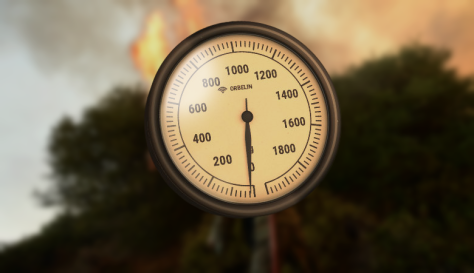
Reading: **20** g
